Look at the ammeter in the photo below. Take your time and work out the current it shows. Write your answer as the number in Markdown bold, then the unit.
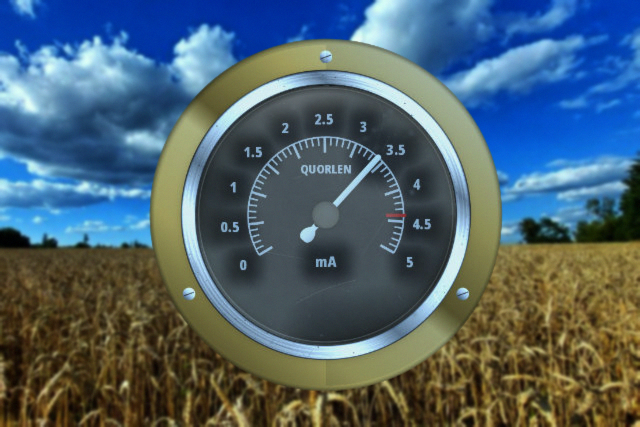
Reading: **3.4** mA
